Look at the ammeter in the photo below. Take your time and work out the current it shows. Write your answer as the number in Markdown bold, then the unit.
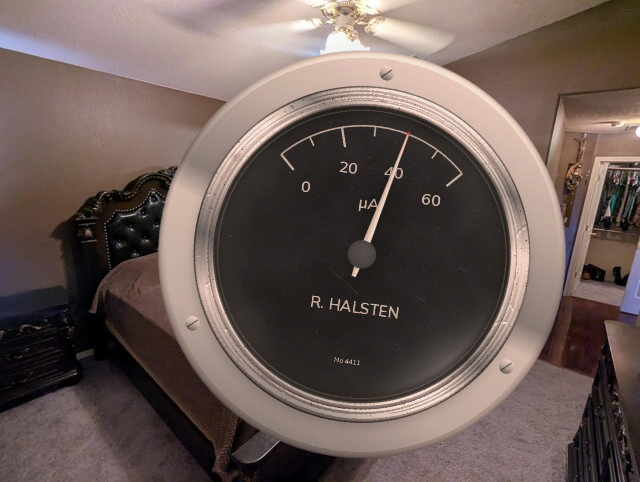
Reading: **40** µA
